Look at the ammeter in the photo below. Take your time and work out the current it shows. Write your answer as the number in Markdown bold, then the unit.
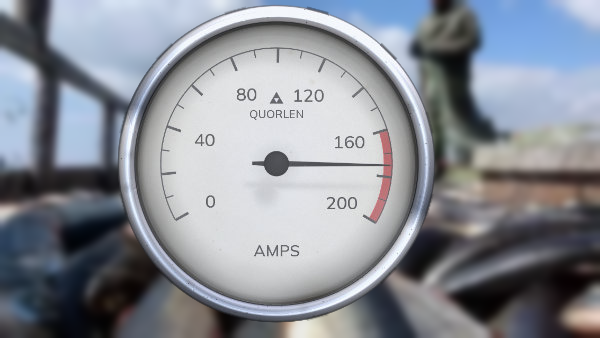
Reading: **175** A
